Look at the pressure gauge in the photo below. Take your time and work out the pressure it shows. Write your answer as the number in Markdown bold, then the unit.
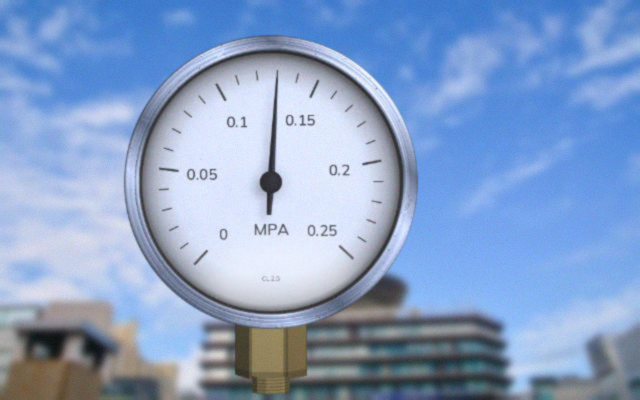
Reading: **0.13** MPa
